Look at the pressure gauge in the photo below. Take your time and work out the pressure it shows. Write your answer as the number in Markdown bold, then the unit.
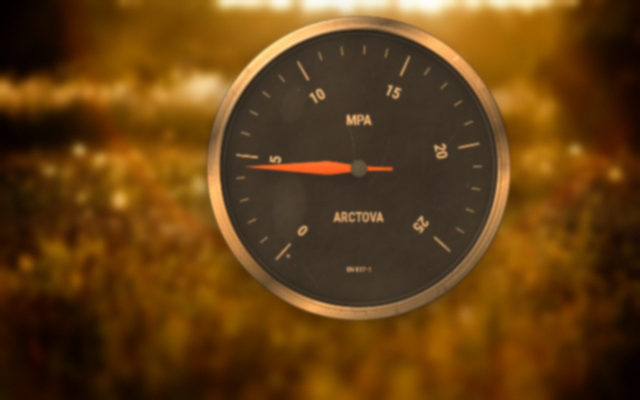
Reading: **4.5** MPa
